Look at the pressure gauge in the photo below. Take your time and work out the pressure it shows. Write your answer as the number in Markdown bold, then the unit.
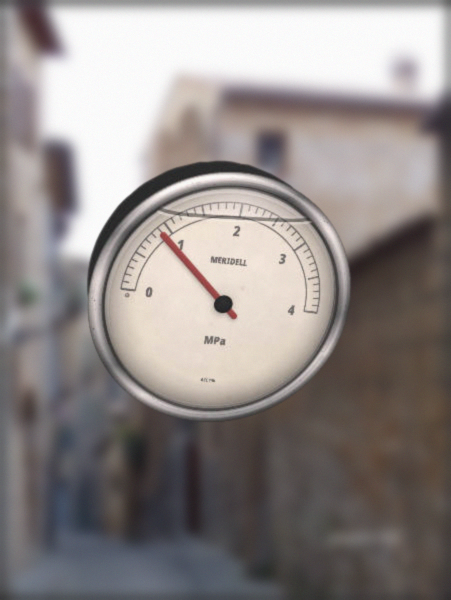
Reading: **0.9** MPa
